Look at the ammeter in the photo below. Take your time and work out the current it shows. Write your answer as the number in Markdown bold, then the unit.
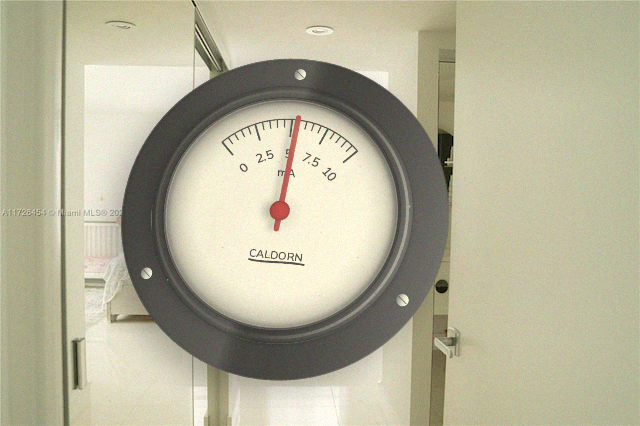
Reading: **5.5** mA
